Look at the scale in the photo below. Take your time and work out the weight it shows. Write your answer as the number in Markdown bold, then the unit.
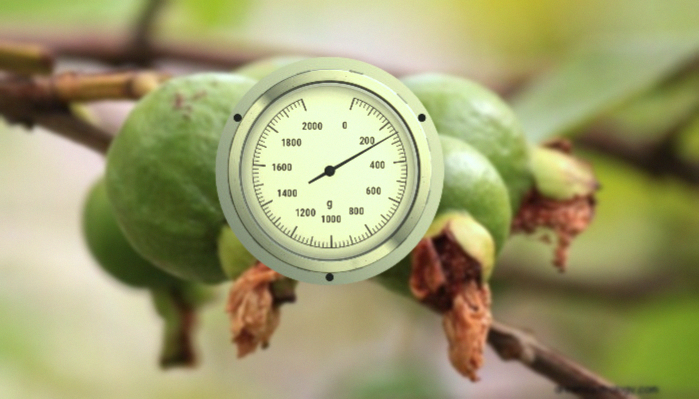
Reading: **260** g
